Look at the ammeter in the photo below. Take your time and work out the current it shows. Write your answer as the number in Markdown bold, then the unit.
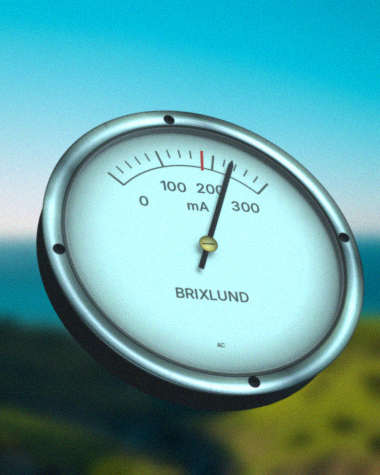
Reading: **230** mA
